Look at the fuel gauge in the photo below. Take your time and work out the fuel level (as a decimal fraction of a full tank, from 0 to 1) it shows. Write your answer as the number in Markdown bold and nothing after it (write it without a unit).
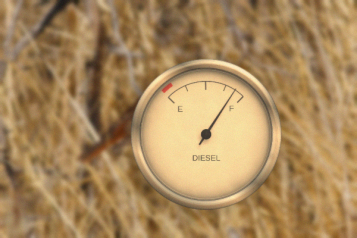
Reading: **0.875**
